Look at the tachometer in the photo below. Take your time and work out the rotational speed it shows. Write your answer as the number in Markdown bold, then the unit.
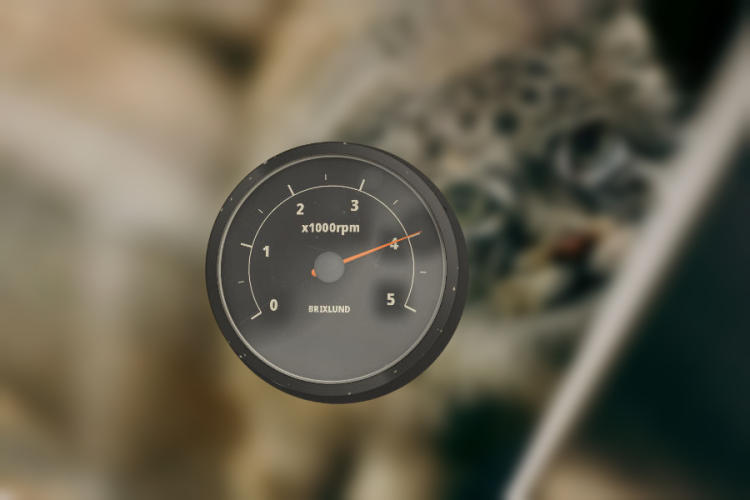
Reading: **4000** rpm
